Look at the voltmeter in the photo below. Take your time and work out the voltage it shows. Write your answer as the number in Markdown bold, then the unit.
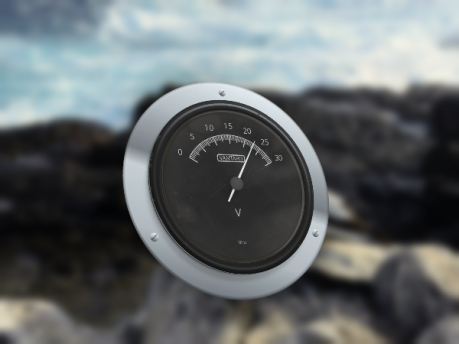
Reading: **22.5** V
